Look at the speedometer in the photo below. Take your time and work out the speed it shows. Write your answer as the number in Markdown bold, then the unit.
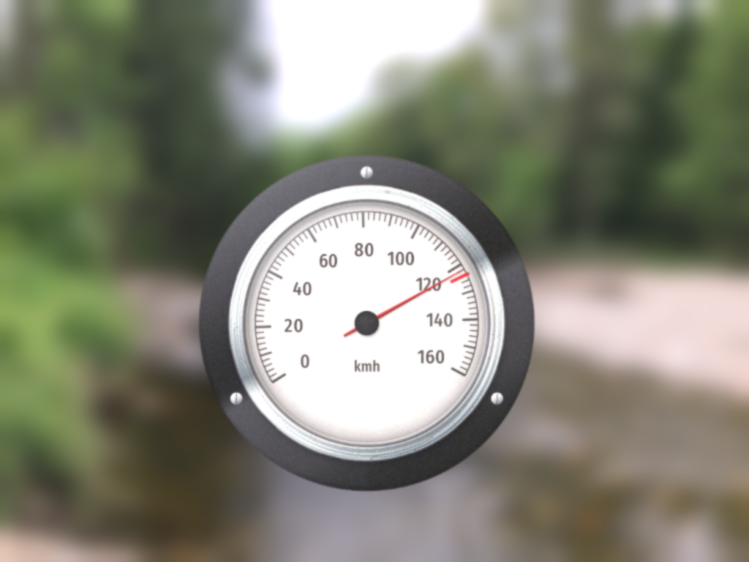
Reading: **122** km/h
